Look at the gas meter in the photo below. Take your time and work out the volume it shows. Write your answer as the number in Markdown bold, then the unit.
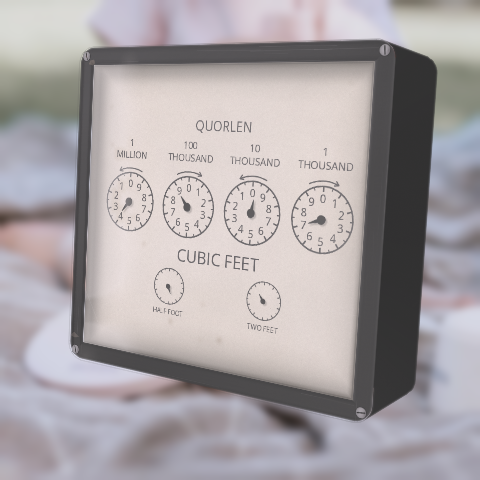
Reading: **389700** ft³
